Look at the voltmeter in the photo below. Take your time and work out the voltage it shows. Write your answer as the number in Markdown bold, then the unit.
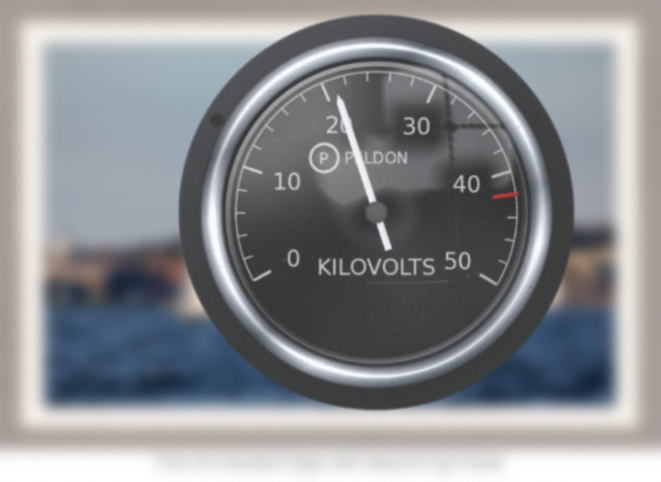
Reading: **21** kV
